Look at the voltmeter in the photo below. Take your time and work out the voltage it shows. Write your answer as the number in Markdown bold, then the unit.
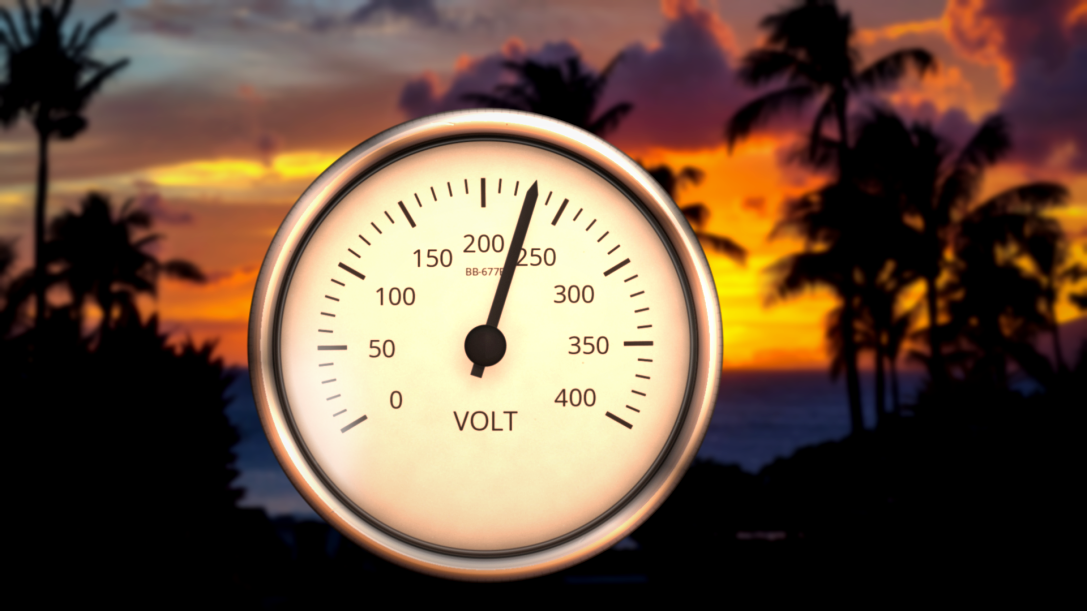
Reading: **230** V
